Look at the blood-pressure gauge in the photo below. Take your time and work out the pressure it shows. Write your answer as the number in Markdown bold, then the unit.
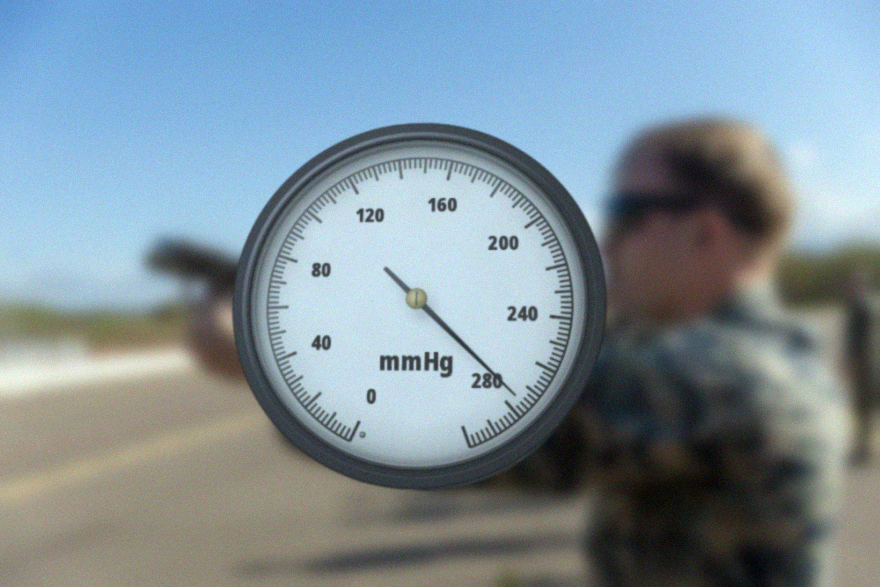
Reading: **276** mmHg
